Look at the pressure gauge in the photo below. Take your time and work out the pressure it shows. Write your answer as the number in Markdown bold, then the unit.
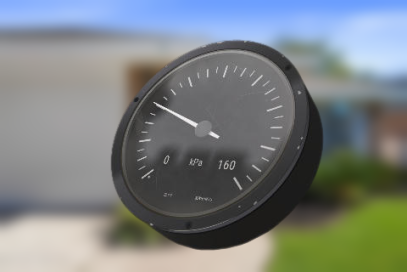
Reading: **40** kPa
